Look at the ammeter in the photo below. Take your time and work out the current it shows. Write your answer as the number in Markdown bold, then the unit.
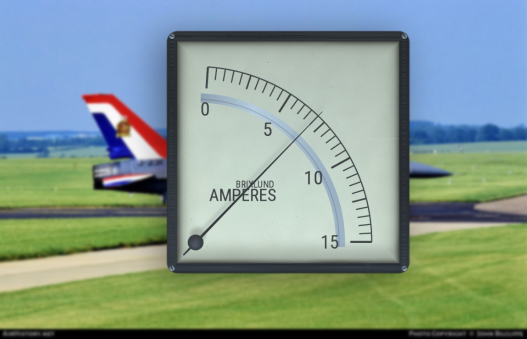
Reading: **7** A
